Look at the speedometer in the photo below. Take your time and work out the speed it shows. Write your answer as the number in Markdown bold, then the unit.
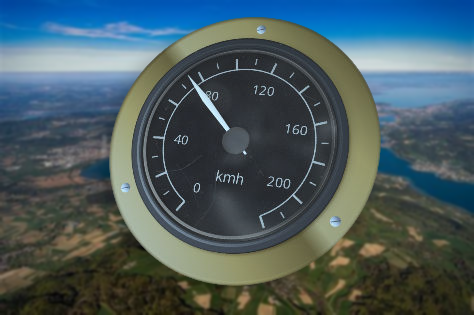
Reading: **75** km/h
